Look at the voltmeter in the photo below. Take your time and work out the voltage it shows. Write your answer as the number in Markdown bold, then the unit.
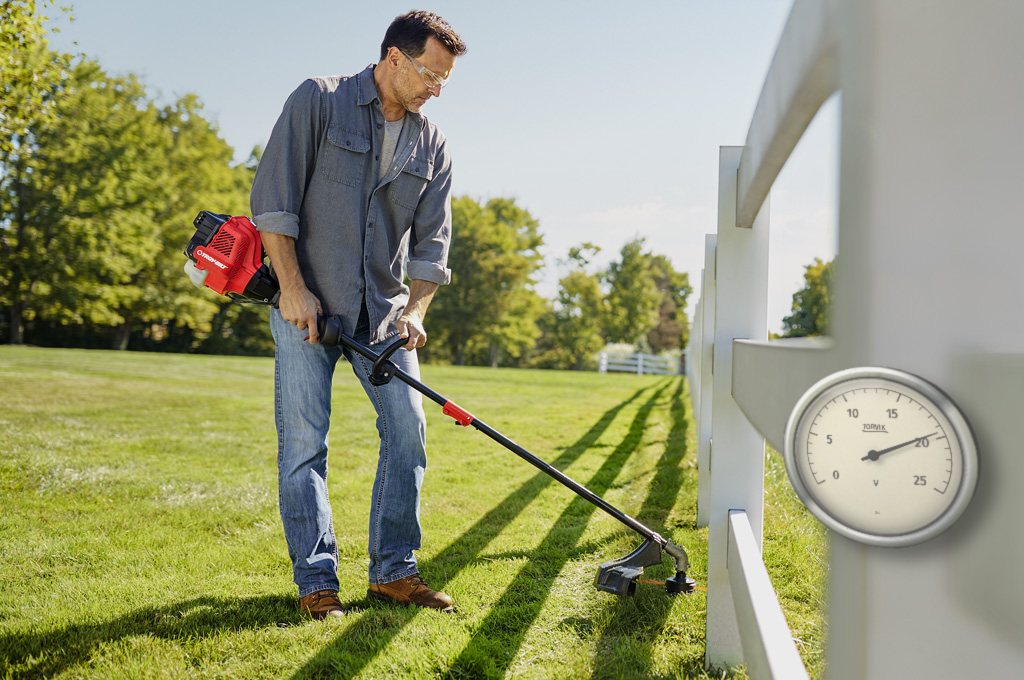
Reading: **19.5** V
